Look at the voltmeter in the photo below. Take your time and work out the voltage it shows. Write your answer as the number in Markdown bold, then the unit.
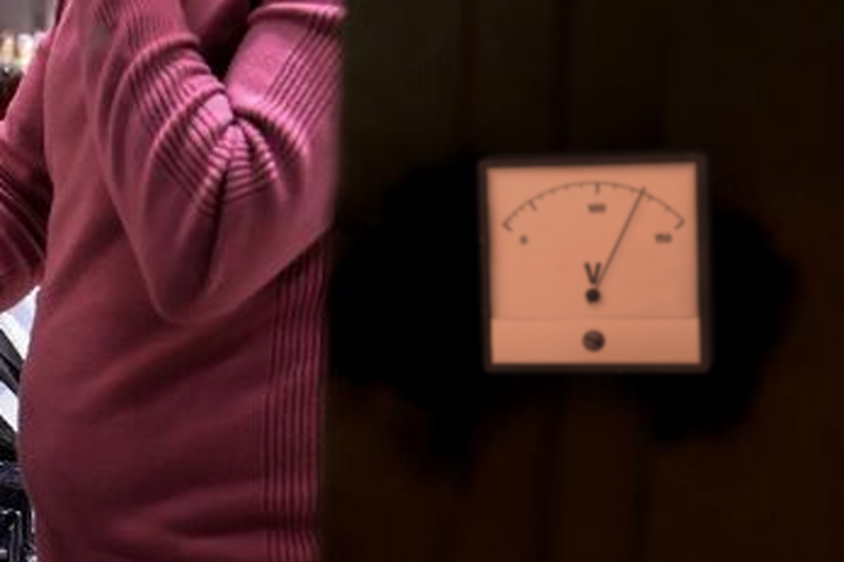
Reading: **125** V
